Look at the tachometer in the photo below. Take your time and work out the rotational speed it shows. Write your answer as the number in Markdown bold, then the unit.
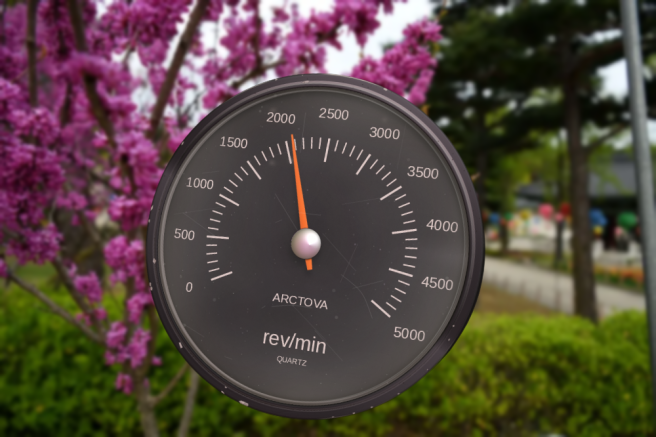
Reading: **2100** rpm
